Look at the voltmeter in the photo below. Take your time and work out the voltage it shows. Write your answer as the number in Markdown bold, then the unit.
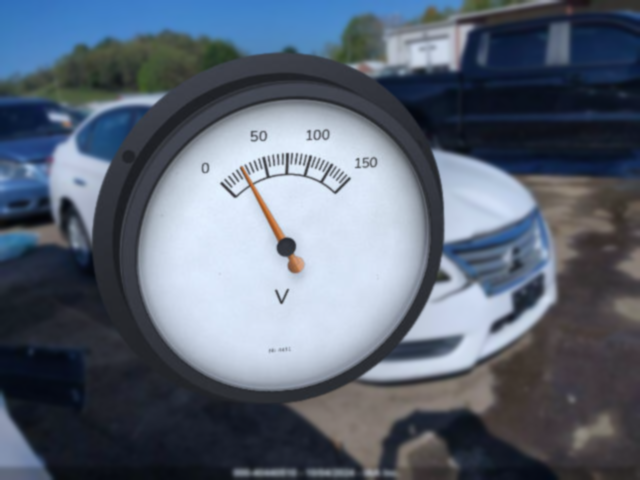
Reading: **25** V
